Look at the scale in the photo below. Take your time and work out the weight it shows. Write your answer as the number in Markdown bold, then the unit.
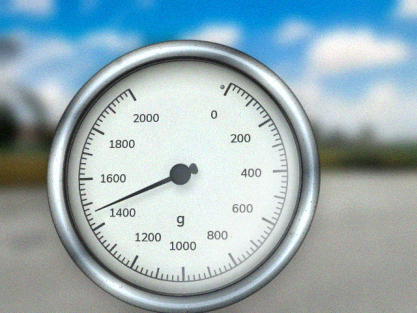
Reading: **1460** g
